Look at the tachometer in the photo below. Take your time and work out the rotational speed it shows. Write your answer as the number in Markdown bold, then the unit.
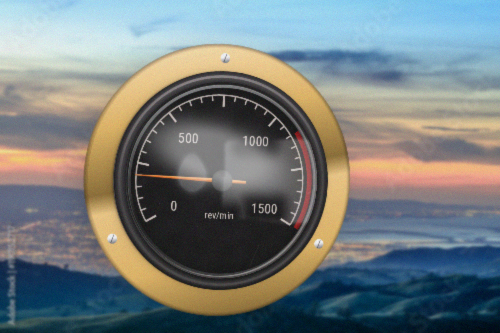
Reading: **200** rpm
